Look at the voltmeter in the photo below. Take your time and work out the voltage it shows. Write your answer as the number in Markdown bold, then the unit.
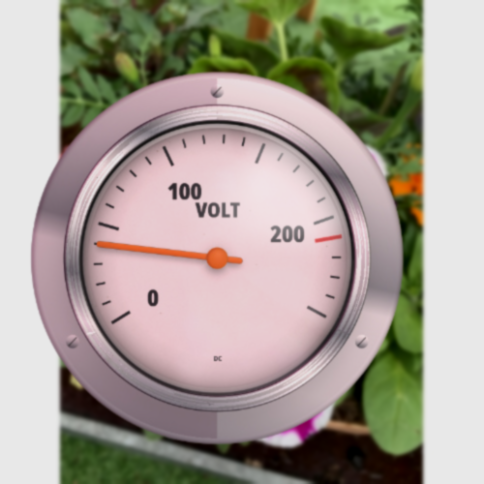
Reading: **40** V
